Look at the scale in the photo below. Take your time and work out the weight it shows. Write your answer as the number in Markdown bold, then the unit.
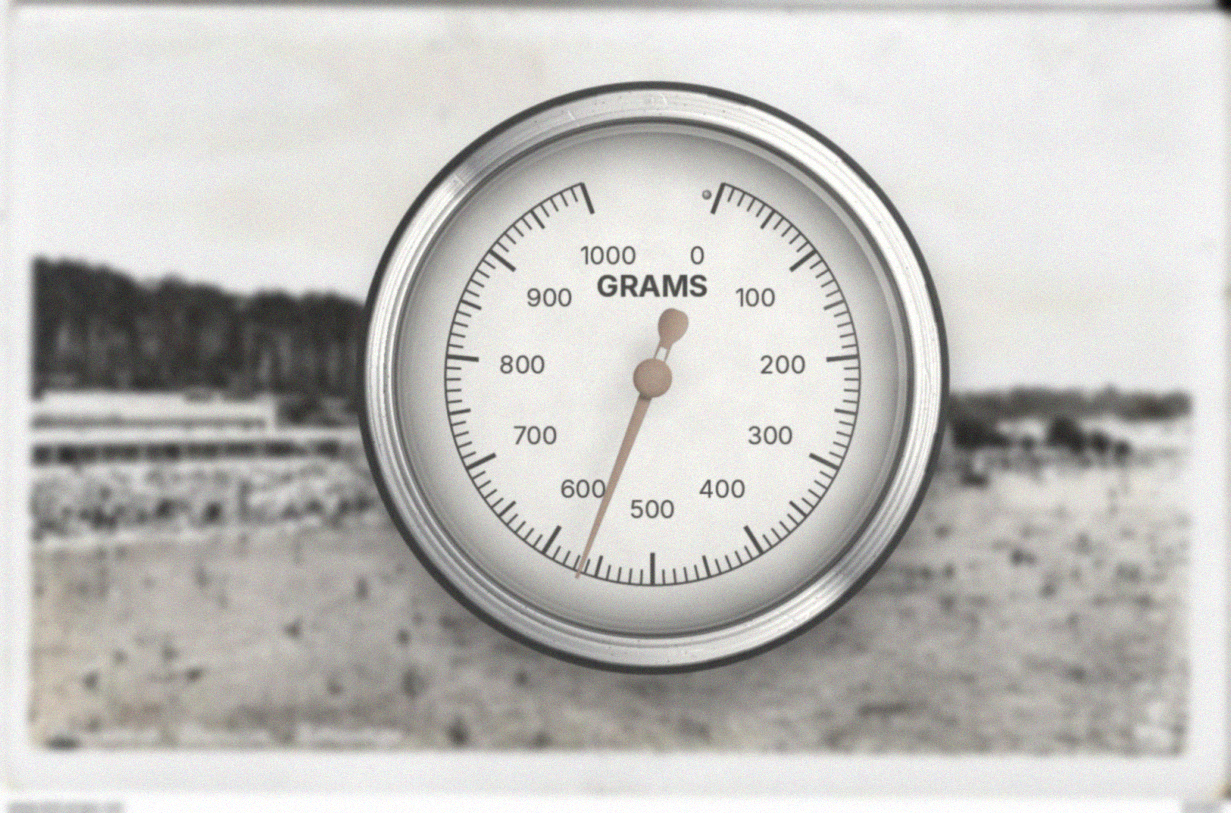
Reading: **565** g
